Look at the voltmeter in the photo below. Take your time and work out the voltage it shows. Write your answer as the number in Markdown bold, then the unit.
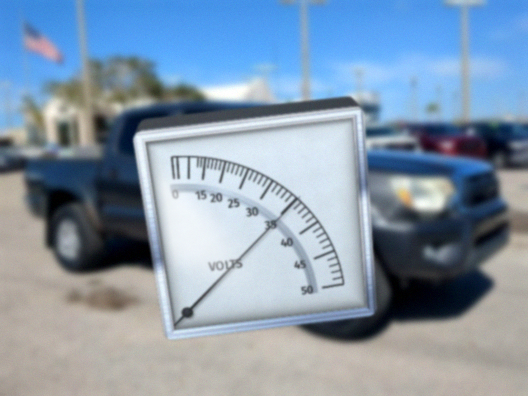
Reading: **35** V
